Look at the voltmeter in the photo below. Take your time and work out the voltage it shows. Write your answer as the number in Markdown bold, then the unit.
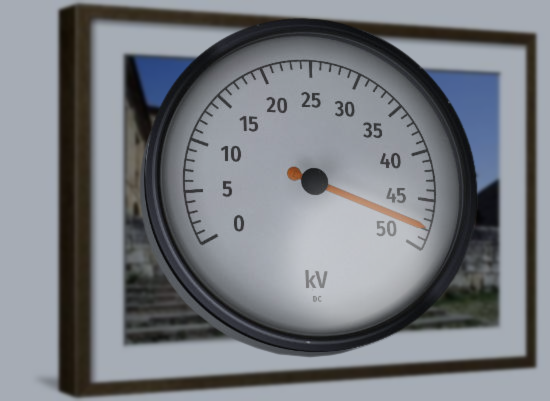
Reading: **48** kV
